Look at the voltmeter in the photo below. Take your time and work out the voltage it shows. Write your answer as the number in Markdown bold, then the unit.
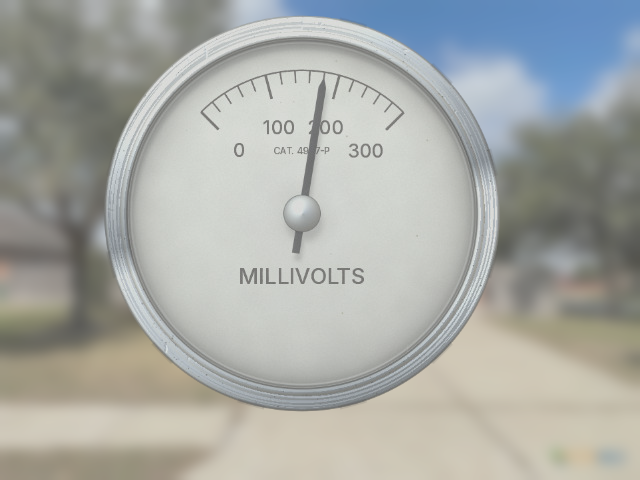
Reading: **180** mV
